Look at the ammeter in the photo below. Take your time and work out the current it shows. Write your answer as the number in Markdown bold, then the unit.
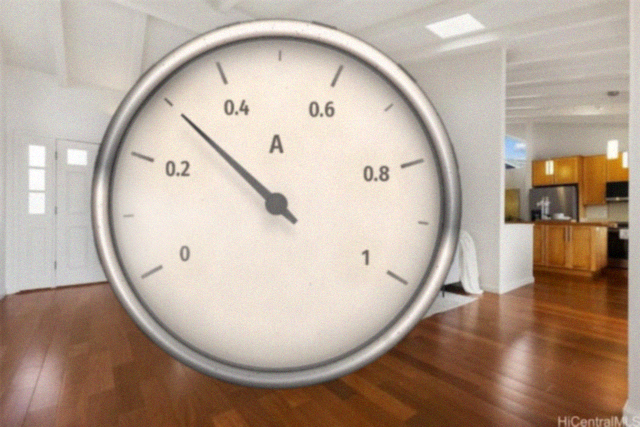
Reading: **0.3** A
